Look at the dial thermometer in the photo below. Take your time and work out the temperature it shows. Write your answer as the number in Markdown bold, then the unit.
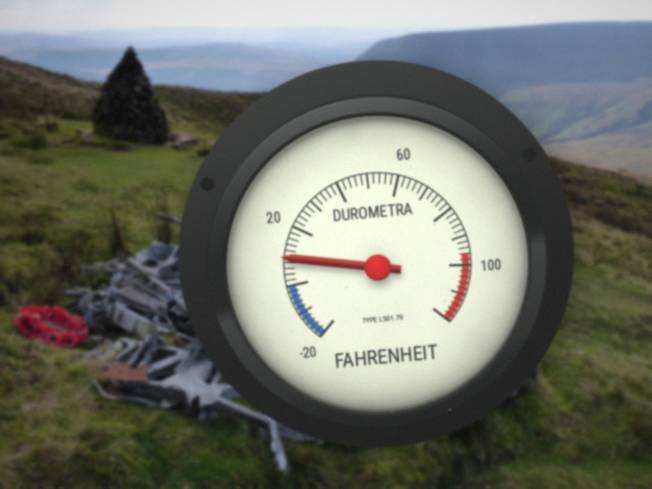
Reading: **10** °F
